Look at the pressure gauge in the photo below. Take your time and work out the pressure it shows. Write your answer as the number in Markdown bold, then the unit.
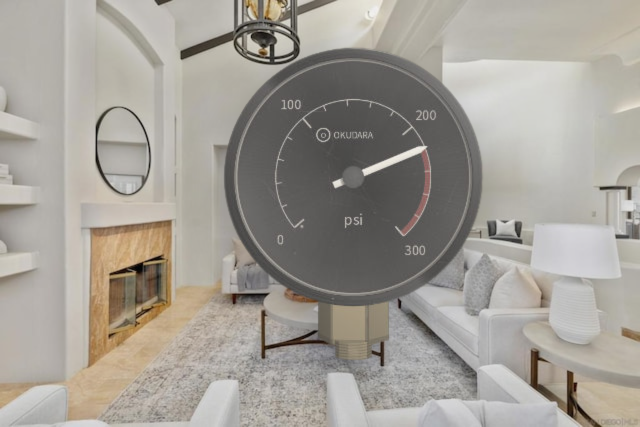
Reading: **220** psi
